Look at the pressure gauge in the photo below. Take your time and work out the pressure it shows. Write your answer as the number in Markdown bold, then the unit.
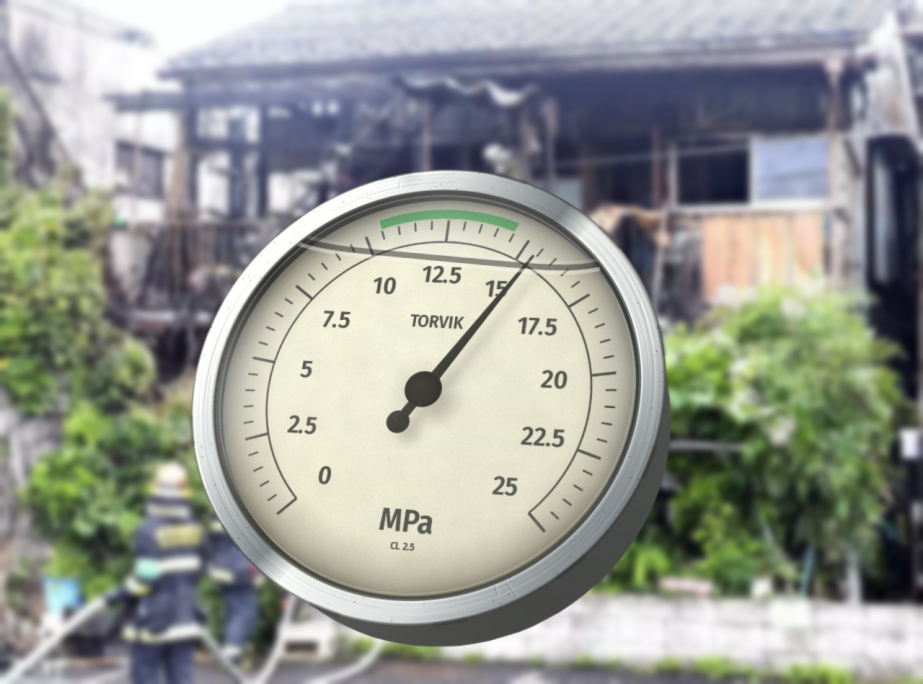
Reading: **15.5** MPa
